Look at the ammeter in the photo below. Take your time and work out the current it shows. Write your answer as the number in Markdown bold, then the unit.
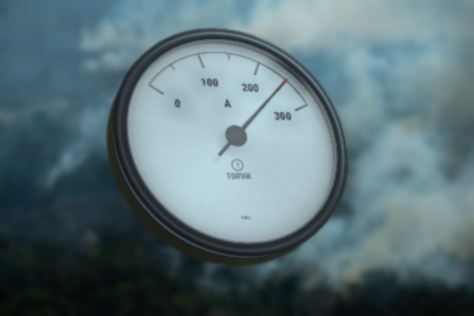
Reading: **250** A
